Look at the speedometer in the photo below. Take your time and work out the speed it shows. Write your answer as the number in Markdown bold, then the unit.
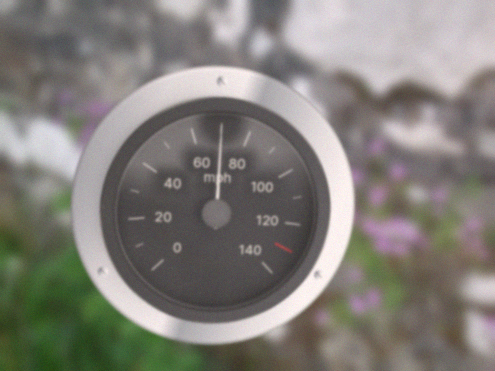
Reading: **70** mph
